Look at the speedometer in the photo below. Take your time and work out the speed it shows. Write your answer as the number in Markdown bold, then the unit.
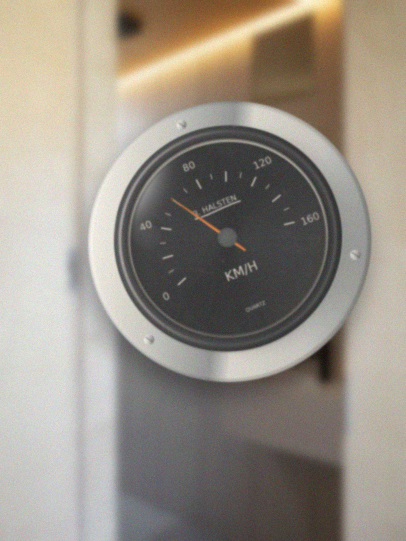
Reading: **60** km/h
